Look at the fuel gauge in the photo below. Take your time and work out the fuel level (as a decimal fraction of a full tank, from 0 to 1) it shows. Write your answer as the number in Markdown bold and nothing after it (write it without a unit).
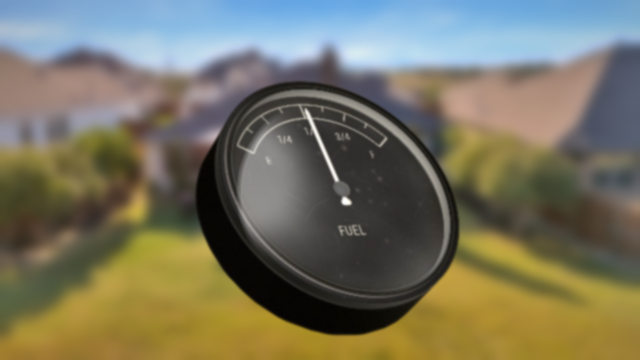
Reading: **0.5**
